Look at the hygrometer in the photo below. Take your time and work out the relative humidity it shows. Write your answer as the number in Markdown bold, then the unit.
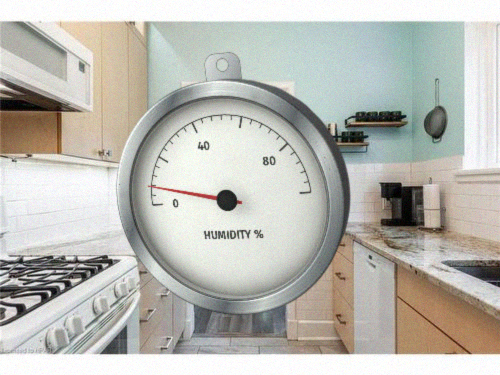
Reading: **8** %
